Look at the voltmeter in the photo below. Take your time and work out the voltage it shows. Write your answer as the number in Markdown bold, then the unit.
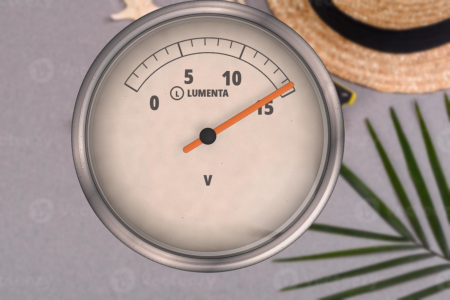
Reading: **14.5** V
